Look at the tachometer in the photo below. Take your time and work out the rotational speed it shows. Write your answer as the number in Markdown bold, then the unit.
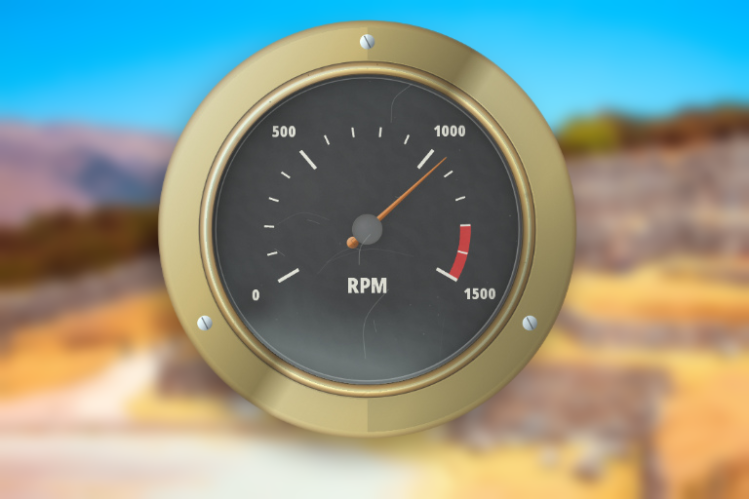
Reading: **1050** rpm
